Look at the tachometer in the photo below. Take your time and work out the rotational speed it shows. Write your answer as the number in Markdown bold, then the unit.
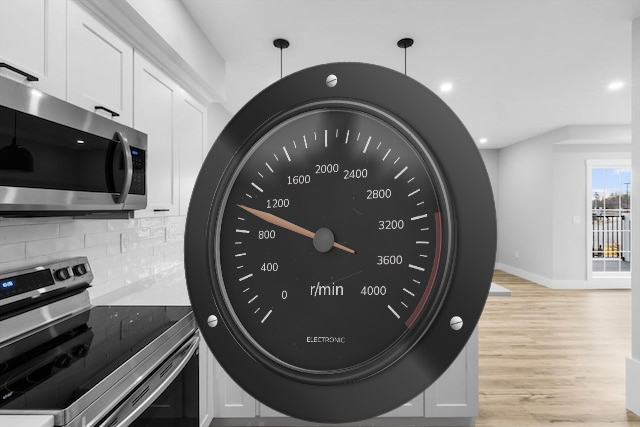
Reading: **1000** rpm
